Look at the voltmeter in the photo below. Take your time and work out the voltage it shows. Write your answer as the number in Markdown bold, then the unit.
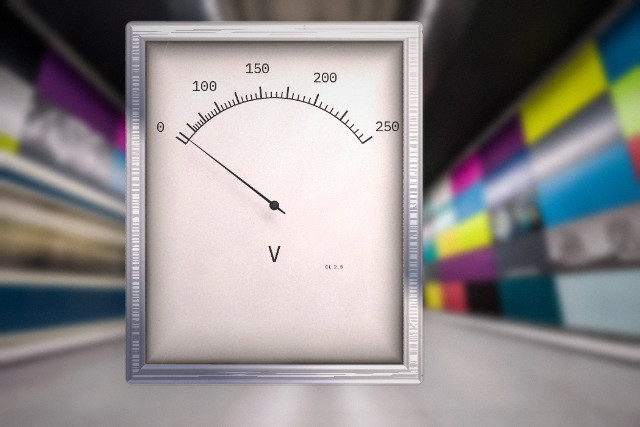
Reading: **25** V
